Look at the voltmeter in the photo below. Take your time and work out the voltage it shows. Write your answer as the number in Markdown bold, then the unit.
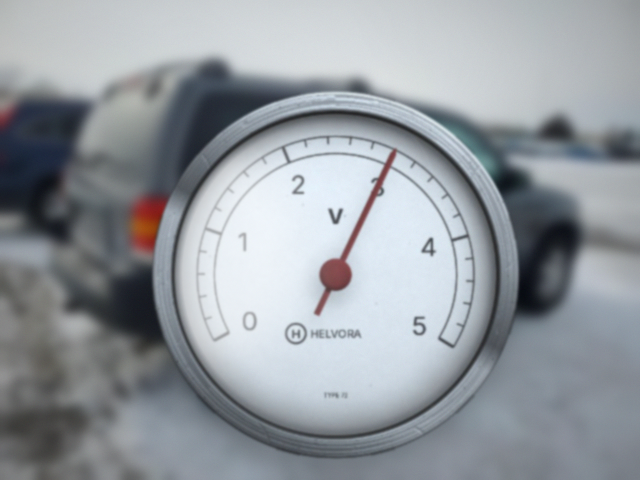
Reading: **3** V
